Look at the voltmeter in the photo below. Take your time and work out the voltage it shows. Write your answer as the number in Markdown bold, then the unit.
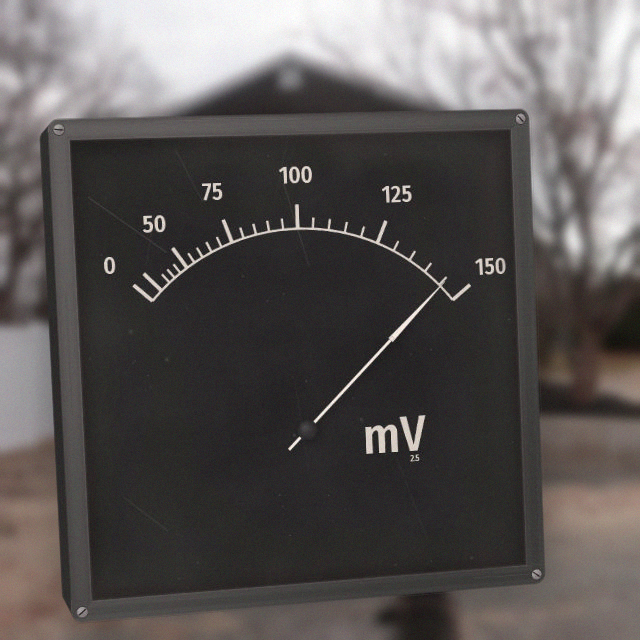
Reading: **145** mV
